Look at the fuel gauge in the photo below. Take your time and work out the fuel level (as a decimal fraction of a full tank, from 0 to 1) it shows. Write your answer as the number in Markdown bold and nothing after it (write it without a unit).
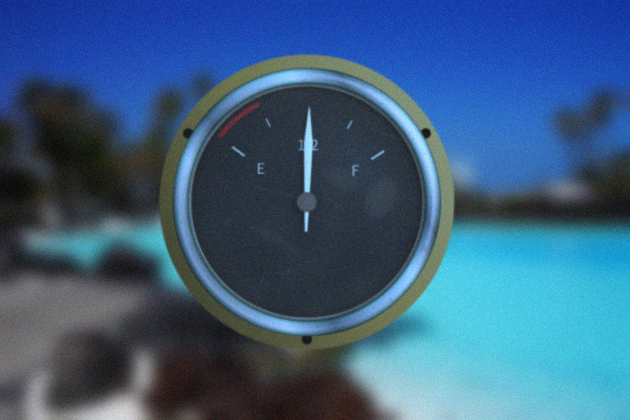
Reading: **0.5**
